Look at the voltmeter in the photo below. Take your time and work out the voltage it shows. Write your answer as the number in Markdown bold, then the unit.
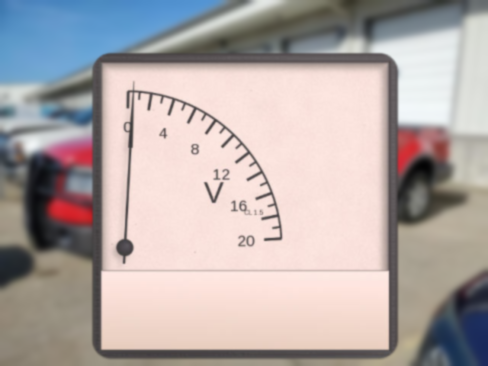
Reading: **0.5** V
